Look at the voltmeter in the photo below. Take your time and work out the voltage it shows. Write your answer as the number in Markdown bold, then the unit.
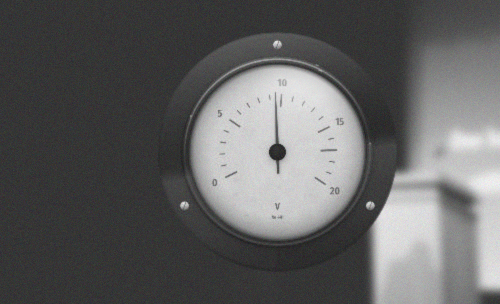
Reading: **9.5** V
